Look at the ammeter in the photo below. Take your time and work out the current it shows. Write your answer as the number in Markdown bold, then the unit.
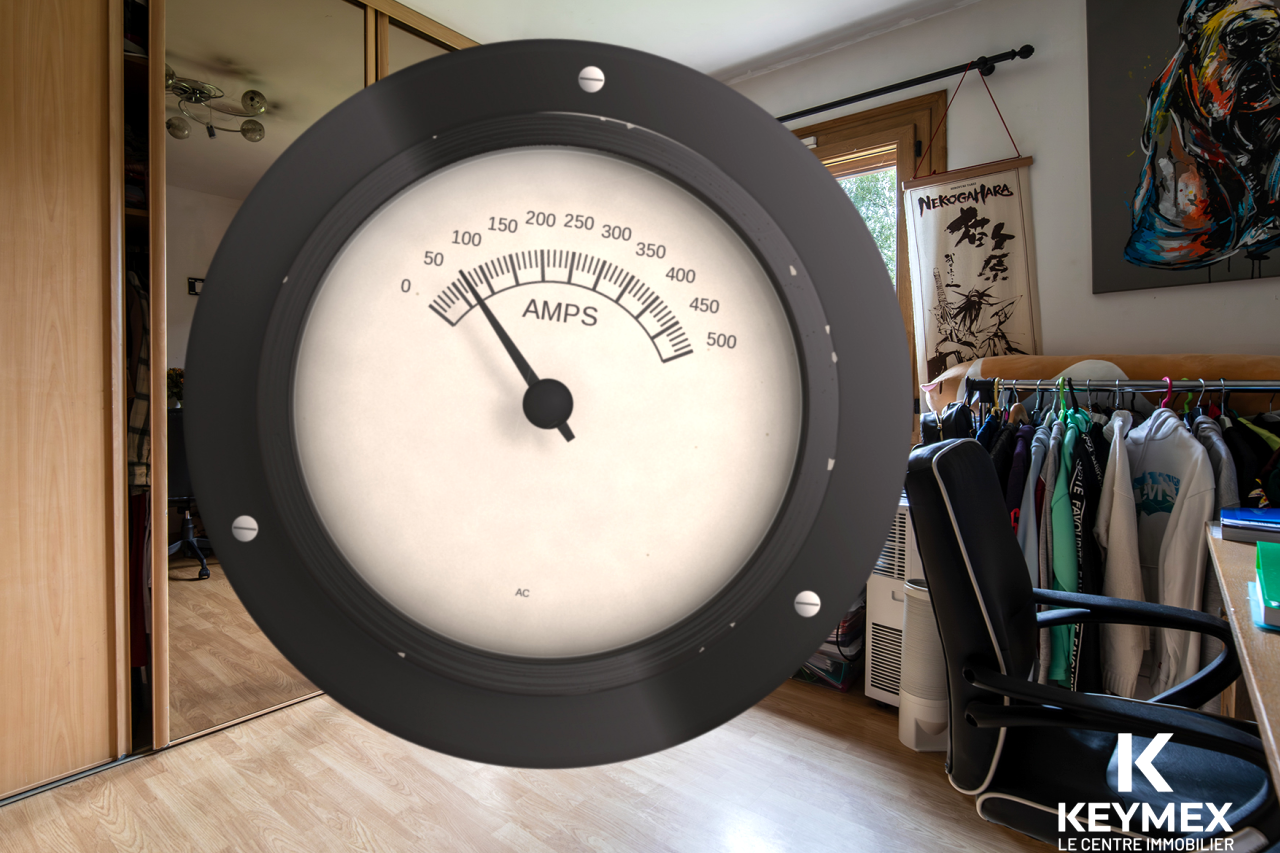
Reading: **70** A
